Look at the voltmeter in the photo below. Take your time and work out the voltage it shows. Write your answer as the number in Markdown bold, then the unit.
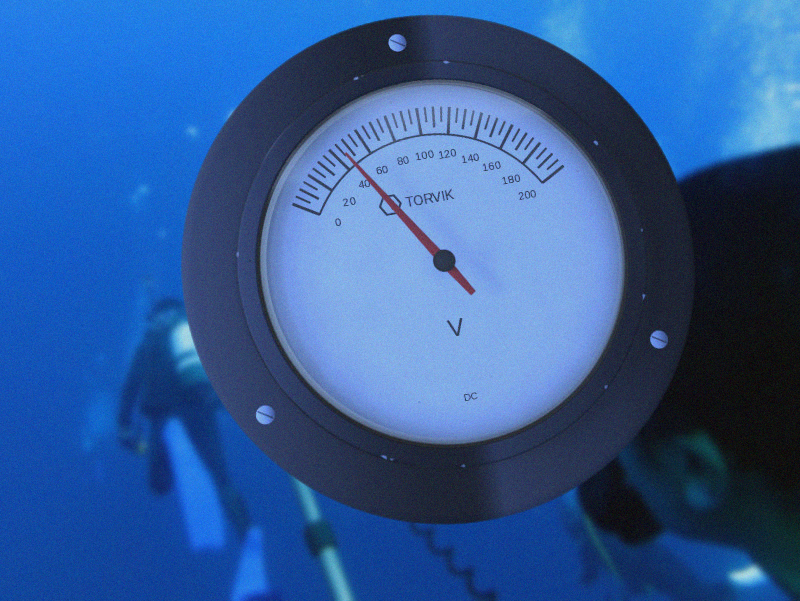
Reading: **45** V
